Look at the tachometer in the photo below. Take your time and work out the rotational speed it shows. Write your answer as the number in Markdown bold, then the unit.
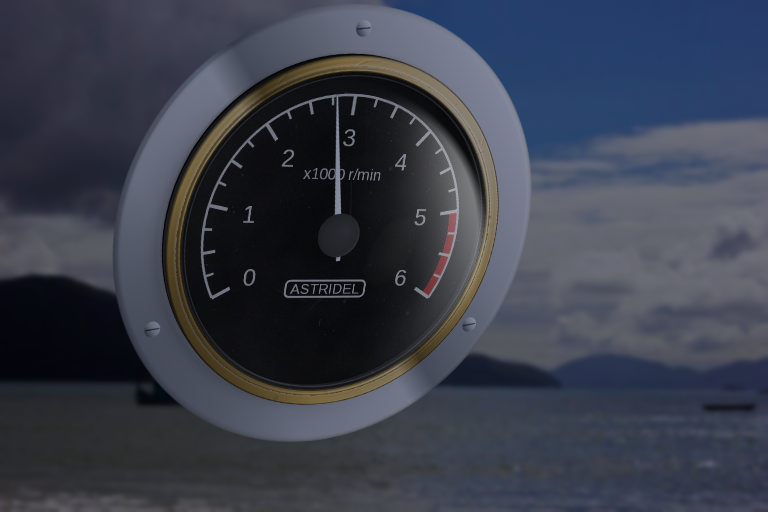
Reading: **2750** rpm
